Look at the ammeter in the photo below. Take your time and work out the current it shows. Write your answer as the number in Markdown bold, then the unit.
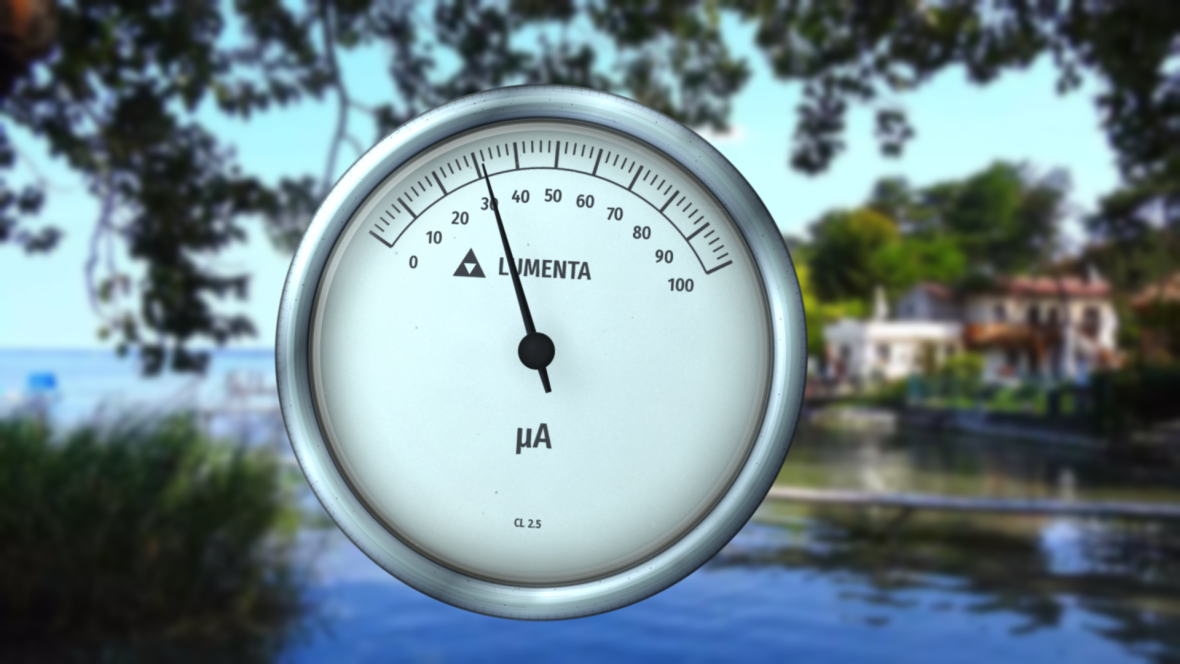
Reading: **32** µA
